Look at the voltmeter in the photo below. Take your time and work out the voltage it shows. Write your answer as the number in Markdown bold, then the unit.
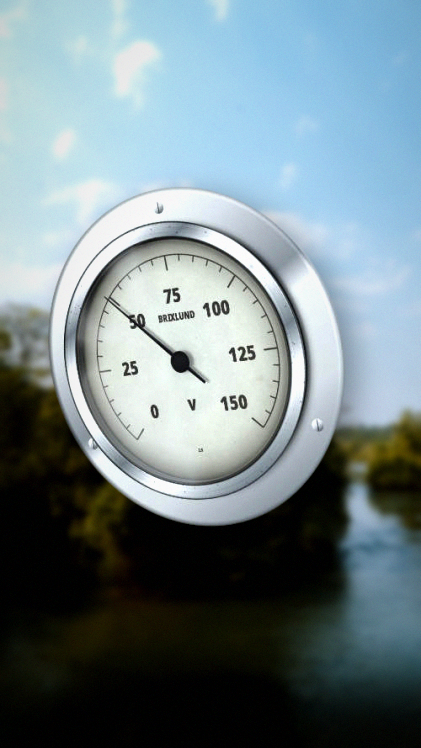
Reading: **50** V
